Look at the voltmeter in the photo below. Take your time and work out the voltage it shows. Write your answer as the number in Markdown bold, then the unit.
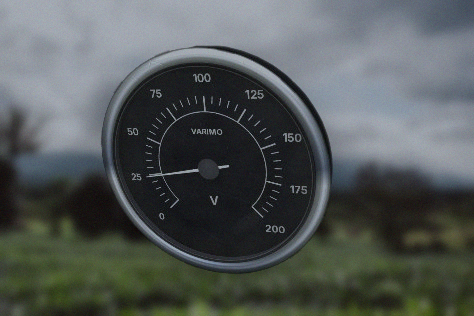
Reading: **25** V
